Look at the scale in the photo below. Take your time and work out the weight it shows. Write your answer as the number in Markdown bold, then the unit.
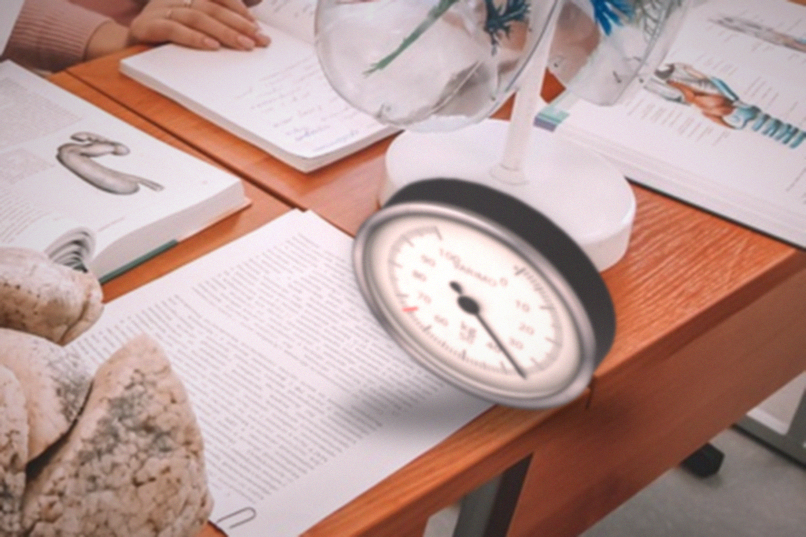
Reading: **35** kg
